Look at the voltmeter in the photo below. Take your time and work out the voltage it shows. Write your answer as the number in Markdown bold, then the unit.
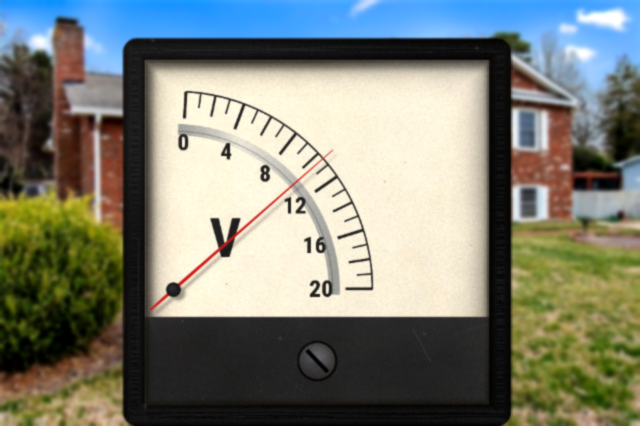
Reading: **10.5** V
